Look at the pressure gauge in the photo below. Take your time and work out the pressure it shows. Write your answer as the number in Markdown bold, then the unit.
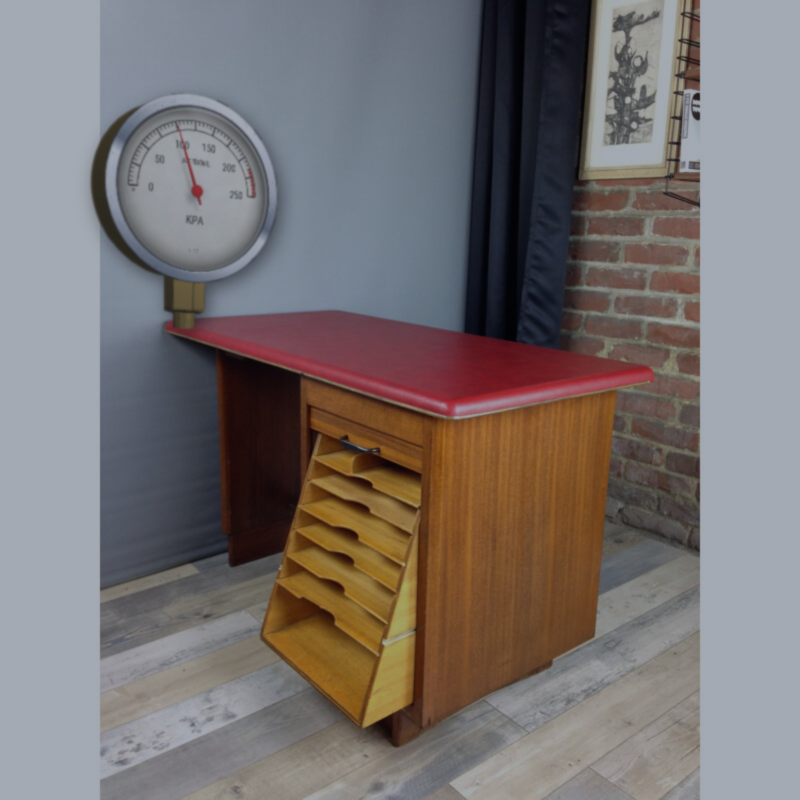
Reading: **100** kPa
